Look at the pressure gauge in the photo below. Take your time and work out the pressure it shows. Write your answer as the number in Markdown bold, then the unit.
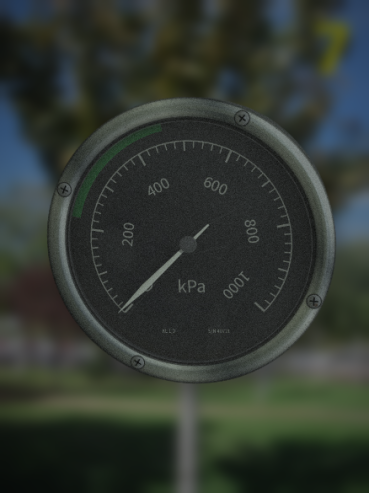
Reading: **10** kPa
